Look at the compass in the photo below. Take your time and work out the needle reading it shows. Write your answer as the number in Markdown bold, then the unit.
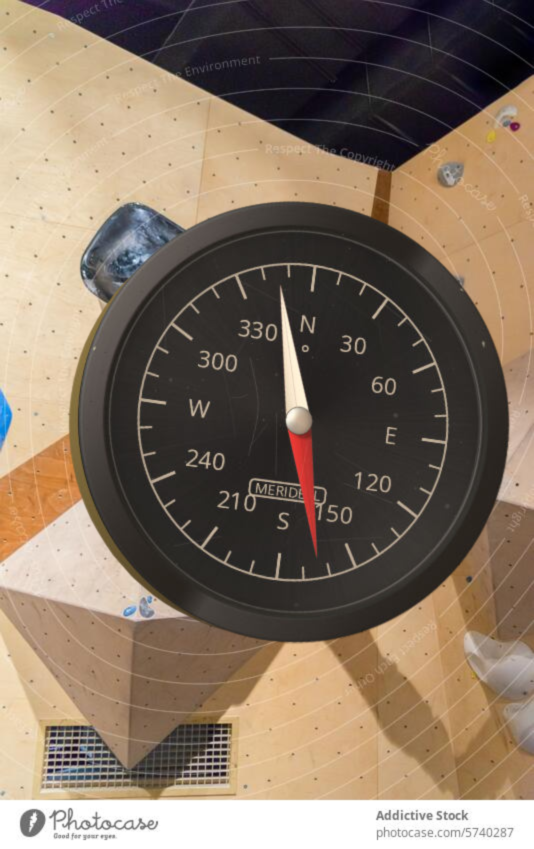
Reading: **165** °
